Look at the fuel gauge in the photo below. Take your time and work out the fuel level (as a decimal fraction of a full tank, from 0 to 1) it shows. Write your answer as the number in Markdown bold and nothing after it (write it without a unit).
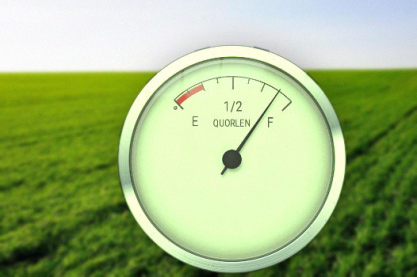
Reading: **0.875**
